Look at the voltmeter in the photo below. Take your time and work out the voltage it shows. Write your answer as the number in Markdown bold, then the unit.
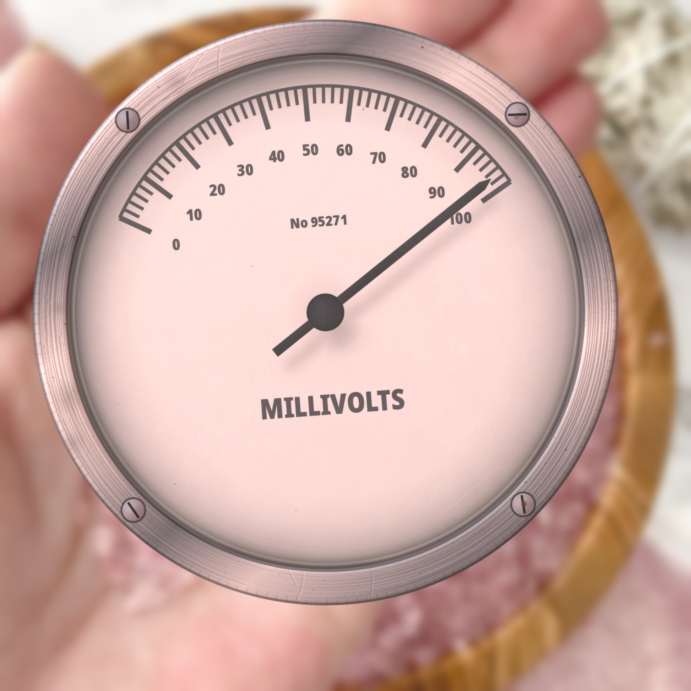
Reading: **97** mV
